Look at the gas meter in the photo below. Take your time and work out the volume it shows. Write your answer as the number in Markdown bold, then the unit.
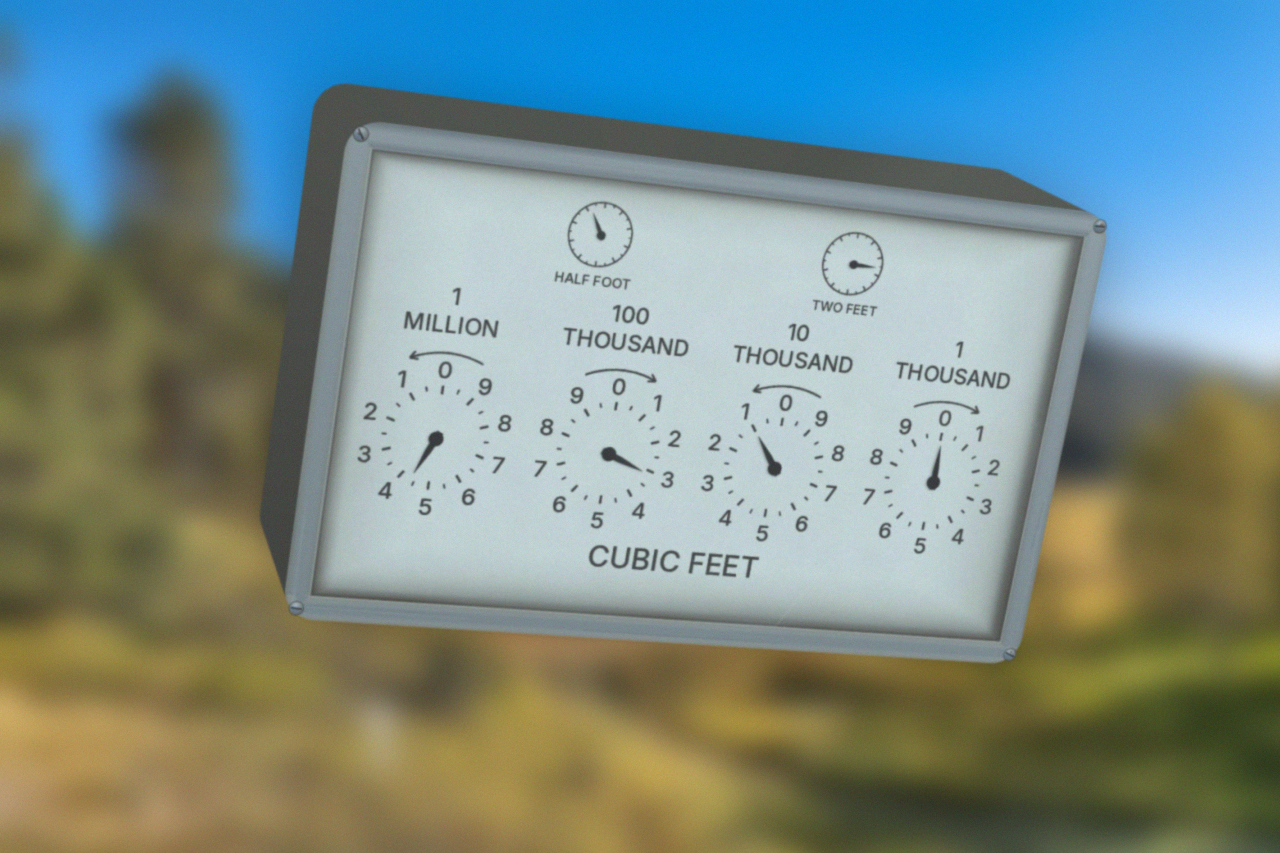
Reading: **431000** ft³
